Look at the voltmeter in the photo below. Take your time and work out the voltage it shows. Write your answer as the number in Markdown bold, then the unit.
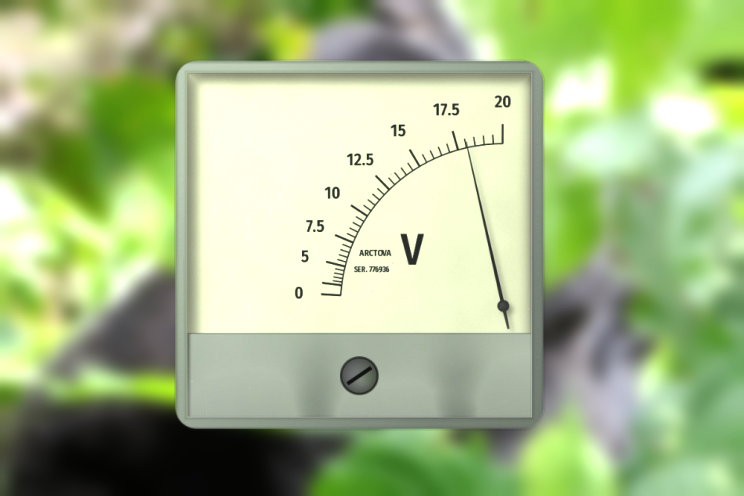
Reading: **18** V
